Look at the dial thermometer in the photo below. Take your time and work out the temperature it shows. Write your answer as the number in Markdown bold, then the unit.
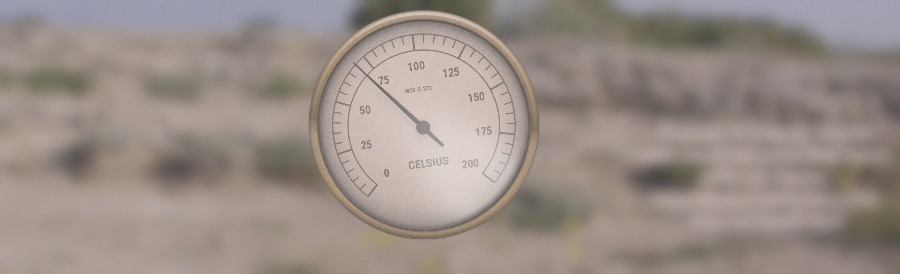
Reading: **70** °C
